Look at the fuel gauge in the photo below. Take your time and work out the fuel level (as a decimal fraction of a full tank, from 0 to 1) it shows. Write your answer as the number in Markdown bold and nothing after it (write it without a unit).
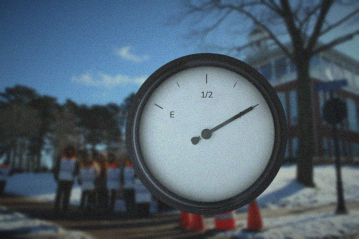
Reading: **1**
